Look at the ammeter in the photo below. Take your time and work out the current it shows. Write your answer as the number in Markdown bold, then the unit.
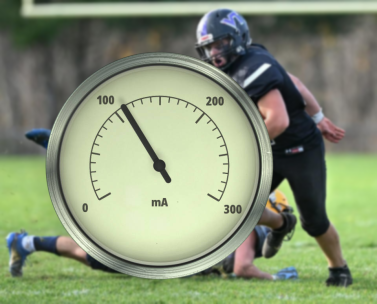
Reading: **110** mA
